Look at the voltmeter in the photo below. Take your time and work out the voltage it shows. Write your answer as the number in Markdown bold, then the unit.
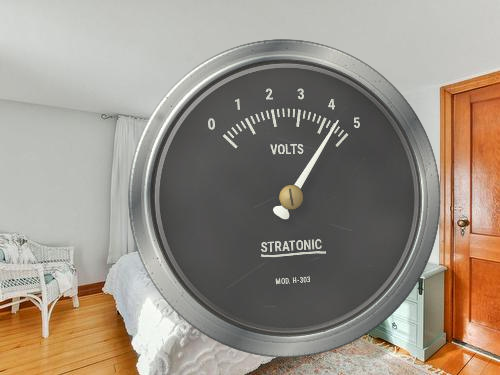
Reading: **4.4** V
